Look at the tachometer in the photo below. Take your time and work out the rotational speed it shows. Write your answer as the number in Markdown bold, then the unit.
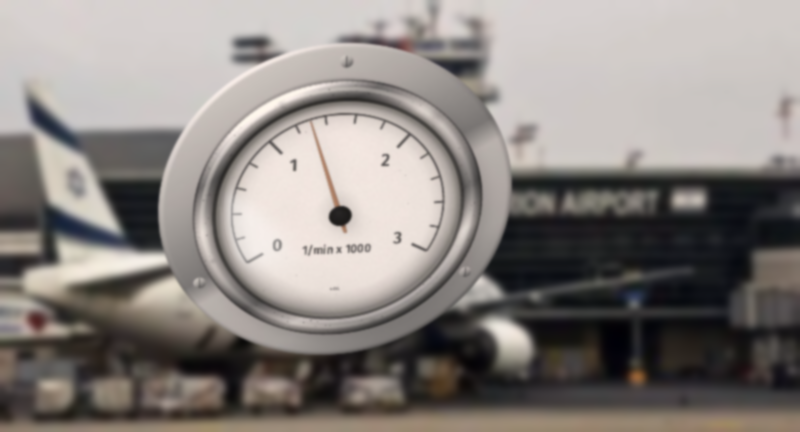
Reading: **1300** rpm
